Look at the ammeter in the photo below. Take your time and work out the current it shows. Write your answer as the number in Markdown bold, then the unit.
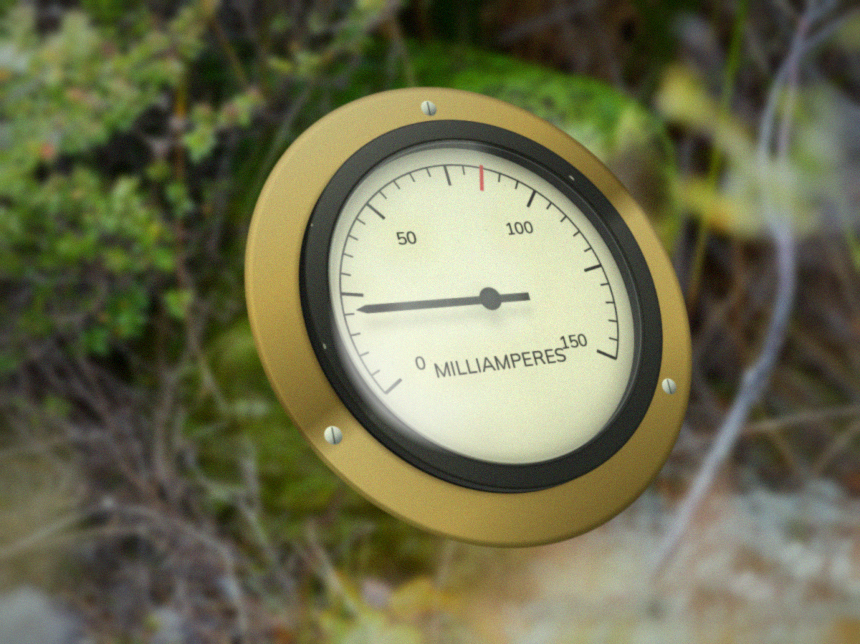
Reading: **20** mA
